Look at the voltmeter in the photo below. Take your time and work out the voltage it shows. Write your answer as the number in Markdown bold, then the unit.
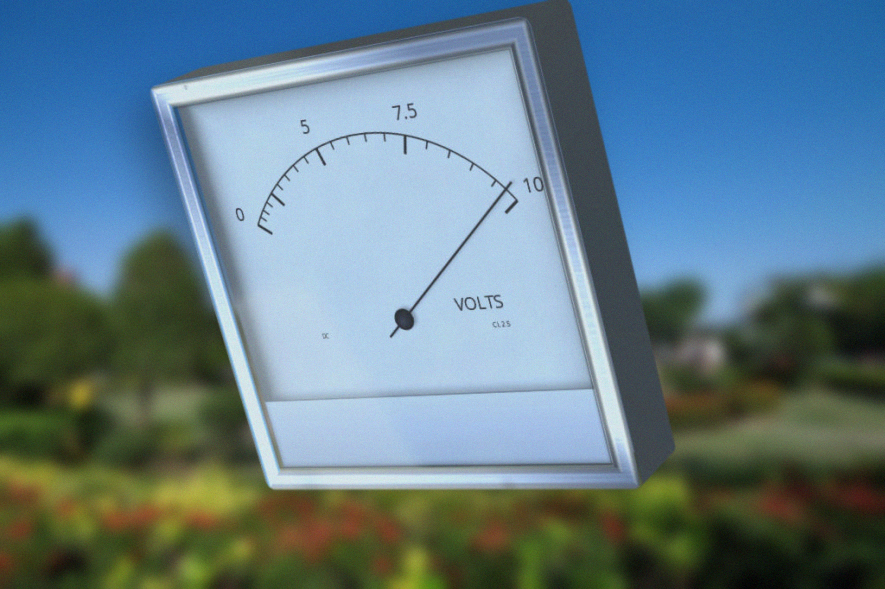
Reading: **9.75** V
